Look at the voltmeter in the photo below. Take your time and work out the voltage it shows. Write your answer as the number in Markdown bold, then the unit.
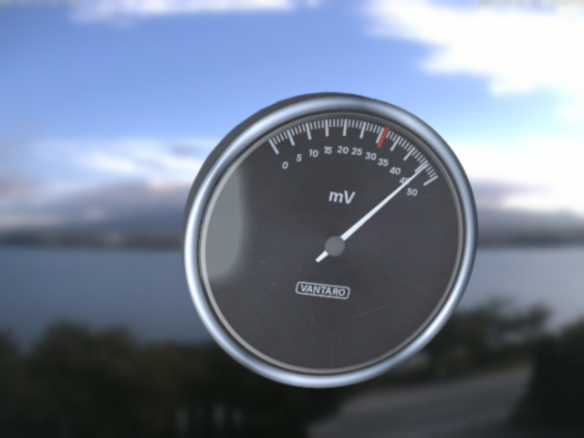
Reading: **45** mV
